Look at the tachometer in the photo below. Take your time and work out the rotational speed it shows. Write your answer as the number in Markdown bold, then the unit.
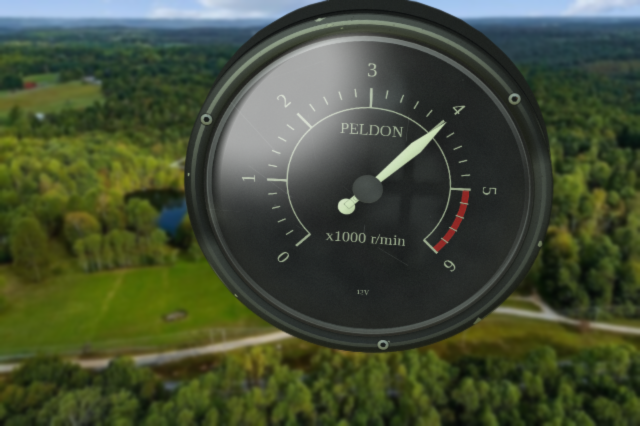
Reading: **4000** rpm
